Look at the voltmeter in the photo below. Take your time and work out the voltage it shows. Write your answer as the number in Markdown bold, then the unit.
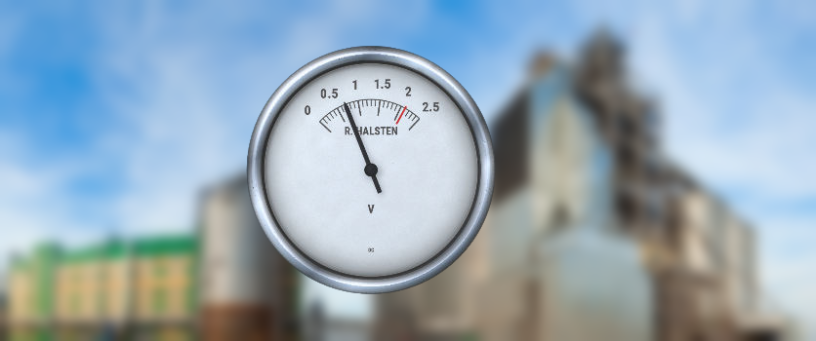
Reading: **0.7** V
